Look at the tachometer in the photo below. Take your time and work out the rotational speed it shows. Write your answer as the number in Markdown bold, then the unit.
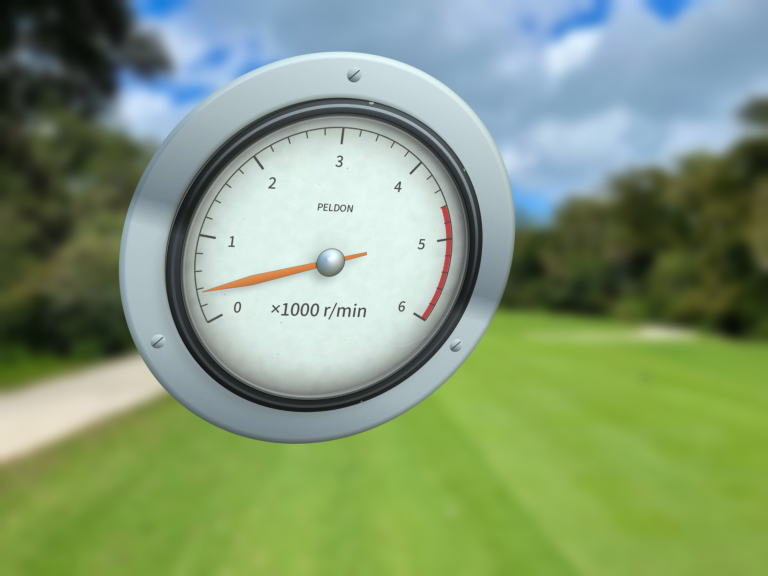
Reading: **400** rpm
